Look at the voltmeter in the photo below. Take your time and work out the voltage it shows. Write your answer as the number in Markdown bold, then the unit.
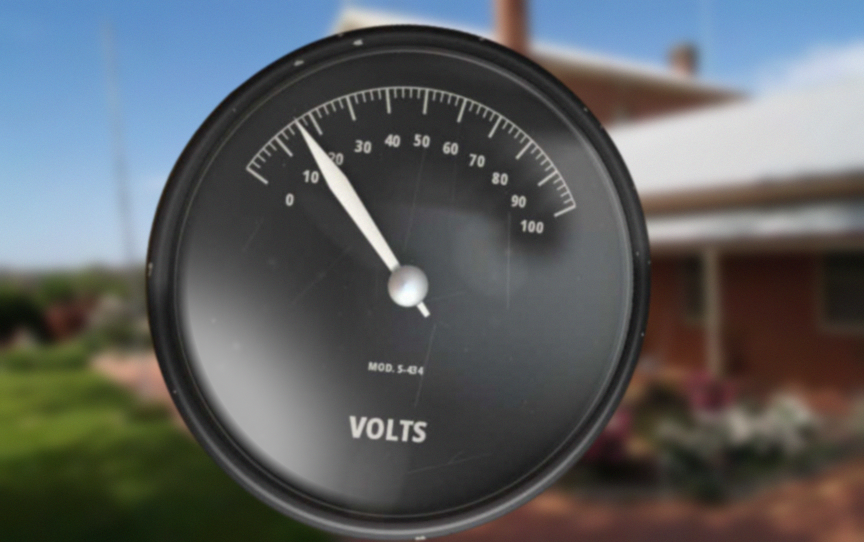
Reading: **16** V
